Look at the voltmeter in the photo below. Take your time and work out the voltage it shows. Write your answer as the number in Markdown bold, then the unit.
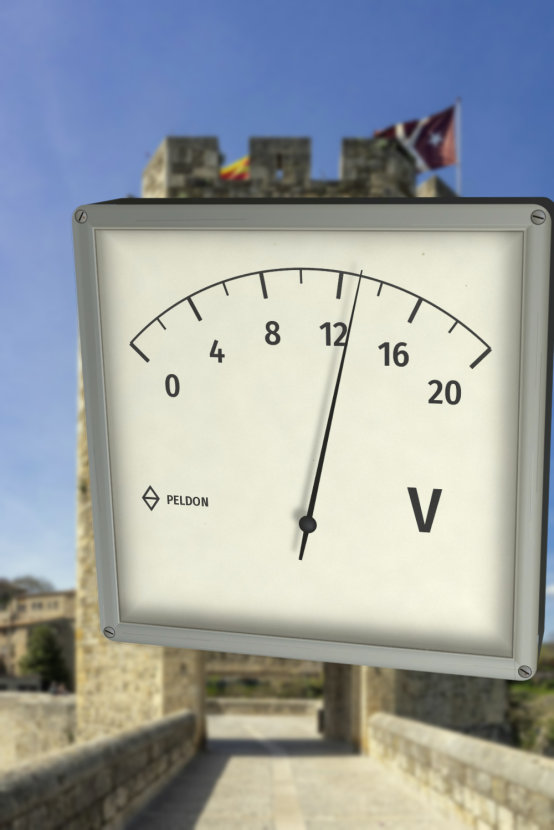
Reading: **13** V
